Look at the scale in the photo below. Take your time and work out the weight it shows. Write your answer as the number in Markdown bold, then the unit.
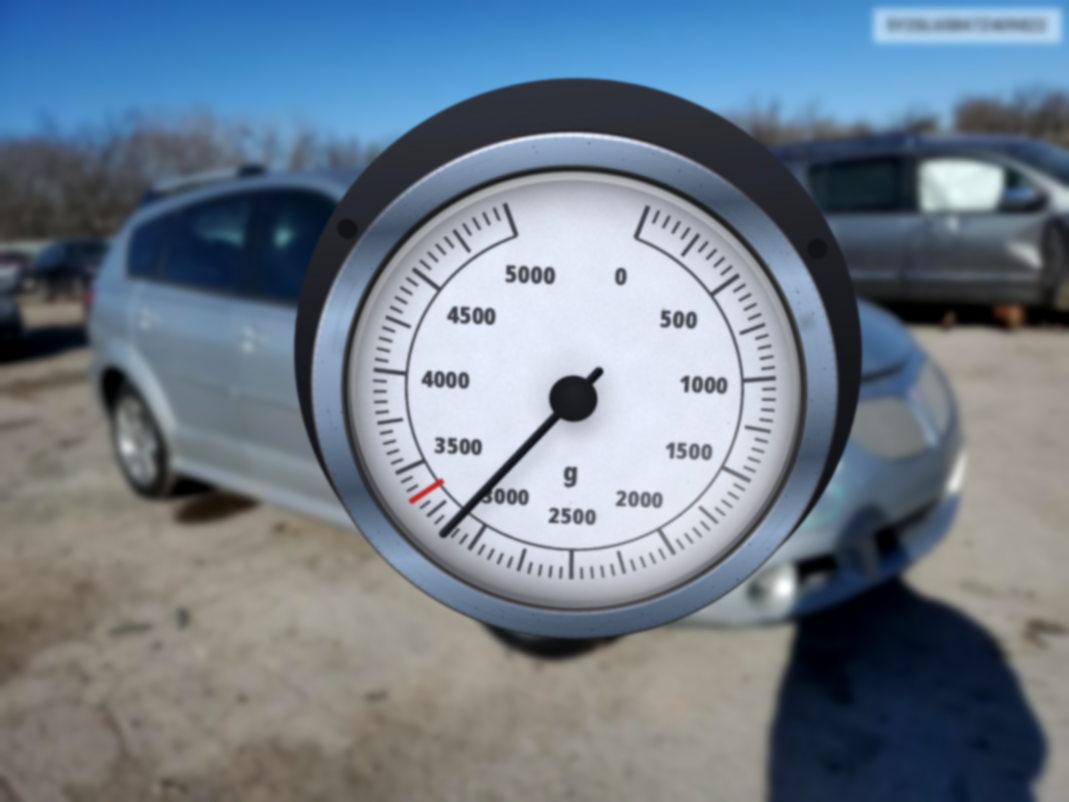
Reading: **3150** g
